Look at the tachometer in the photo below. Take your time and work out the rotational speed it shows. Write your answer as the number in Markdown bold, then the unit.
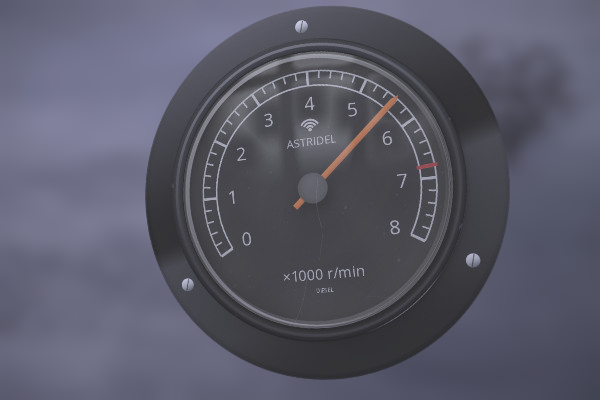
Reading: **5600** rpm
